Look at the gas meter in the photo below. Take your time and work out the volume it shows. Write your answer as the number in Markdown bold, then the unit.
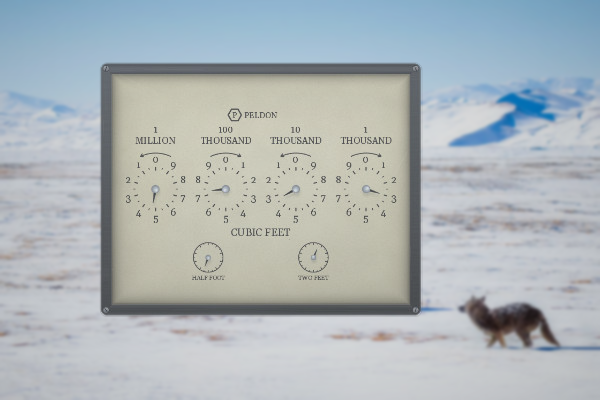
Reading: **473300** ft³
